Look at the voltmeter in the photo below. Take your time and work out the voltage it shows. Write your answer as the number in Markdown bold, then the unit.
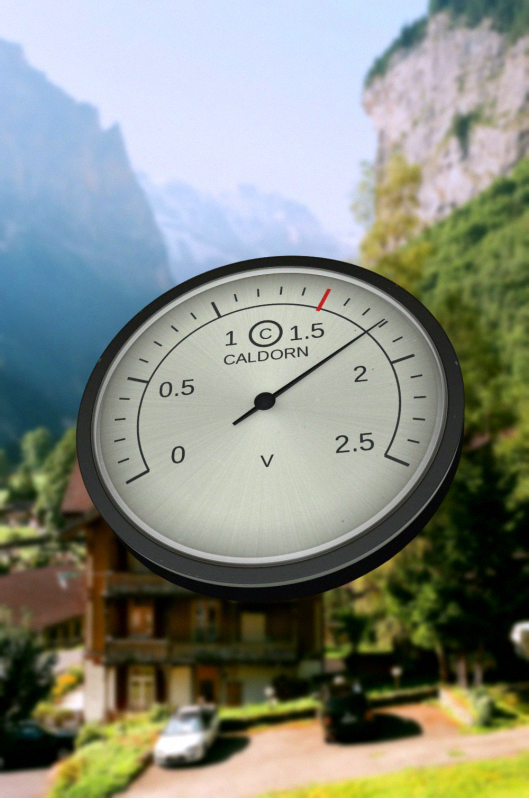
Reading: **1.8** V
